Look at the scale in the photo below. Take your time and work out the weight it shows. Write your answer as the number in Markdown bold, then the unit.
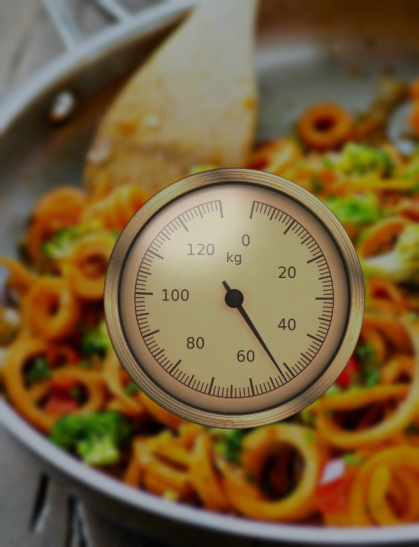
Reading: **52** kg
